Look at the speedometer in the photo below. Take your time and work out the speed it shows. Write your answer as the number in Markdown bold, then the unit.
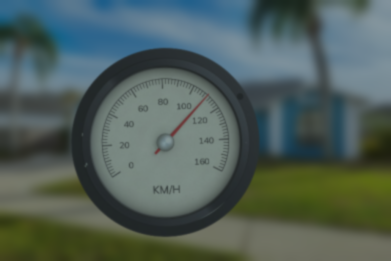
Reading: **110** km/h
